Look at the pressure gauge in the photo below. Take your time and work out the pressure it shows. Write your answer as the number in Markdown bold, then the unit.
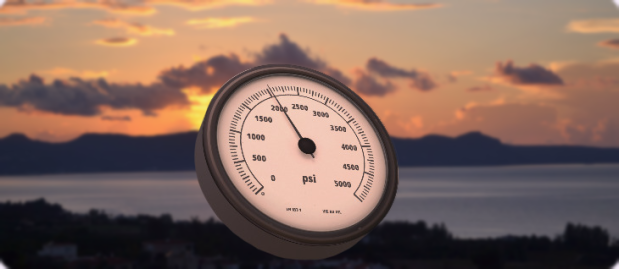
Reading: **2000** psi
